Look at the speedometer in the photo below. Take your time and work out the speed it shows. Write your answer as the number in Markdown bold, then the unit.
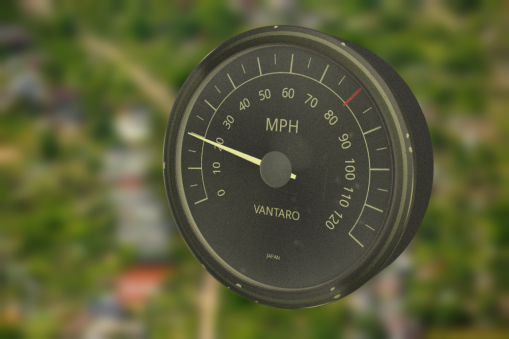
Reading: **20** mph
